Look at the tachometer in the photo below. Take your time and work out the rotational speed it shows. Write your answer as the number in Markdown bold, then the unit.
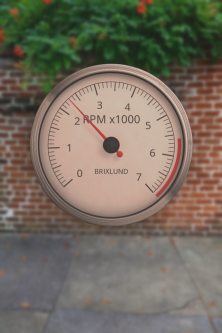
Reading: **2300** rpm
